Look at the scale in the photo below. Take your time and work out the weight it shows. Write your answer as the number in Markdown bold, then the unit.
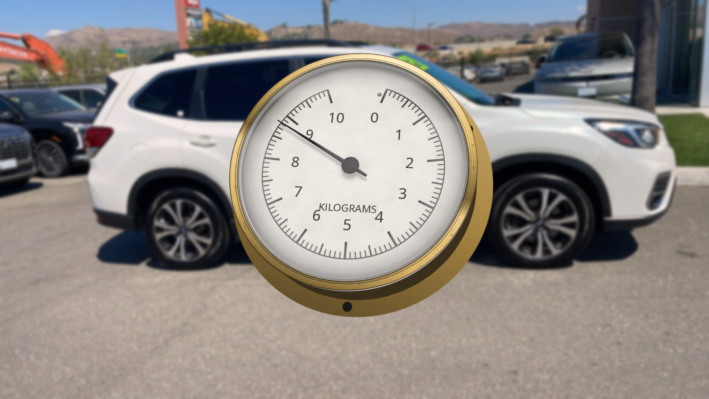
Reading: **8.8** kg
